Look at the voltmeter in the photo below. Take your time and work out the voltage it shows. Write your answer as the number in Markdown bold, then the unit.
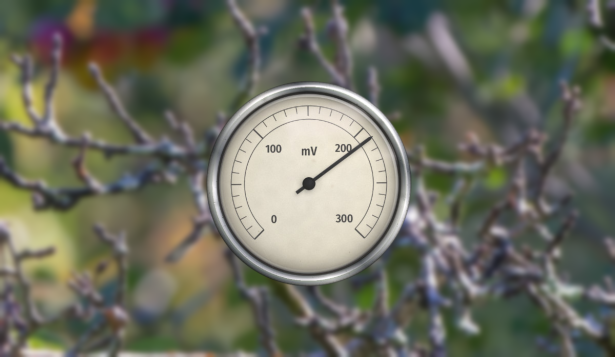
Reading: **210** mV
